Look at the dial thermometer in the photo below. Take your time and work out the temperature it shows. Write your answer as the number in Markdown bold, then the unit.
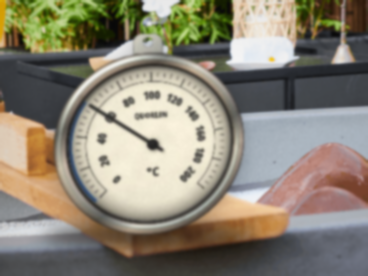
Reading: **60** °C
